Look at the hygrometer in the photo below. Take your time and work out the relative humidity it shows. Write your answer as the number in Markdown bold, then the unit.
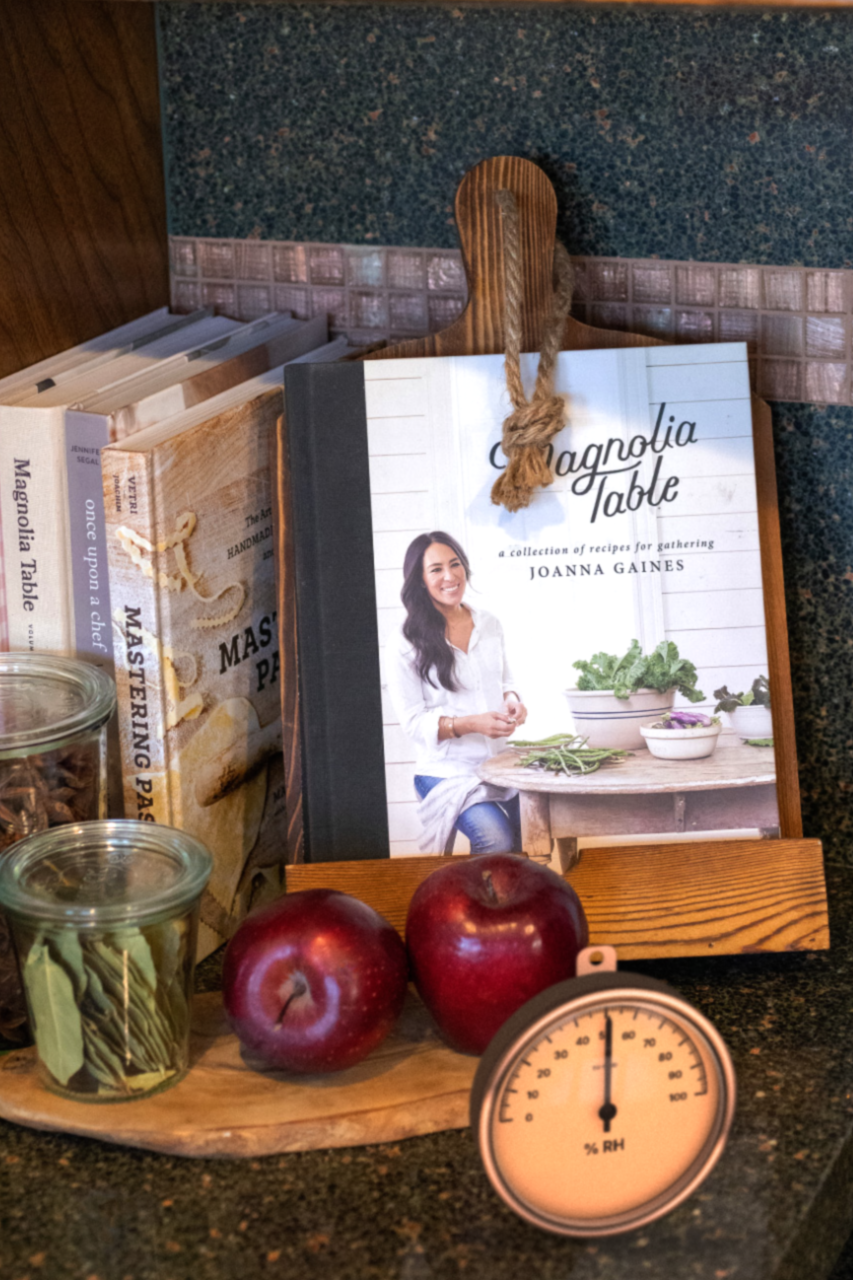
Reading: **50** %
